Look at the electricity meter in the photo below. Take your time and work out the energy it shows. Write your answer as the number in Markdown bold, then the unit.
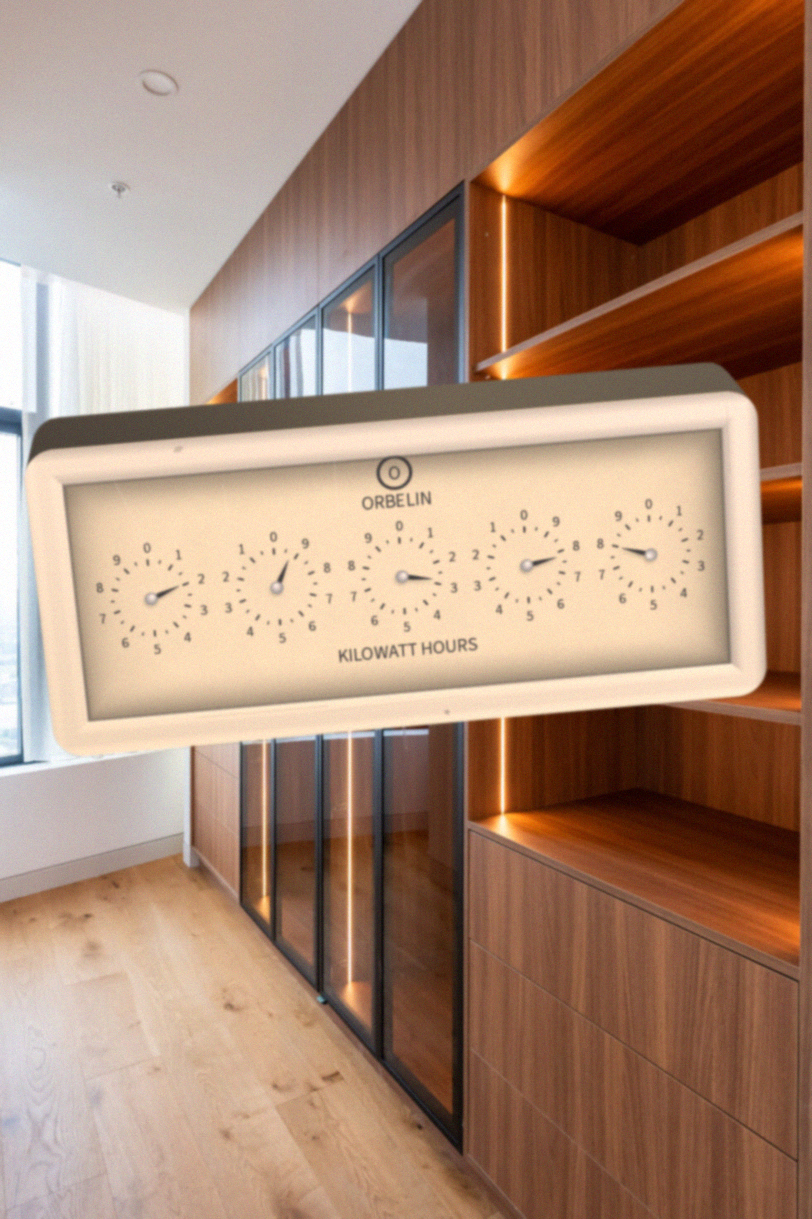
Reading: **19278** kWh
